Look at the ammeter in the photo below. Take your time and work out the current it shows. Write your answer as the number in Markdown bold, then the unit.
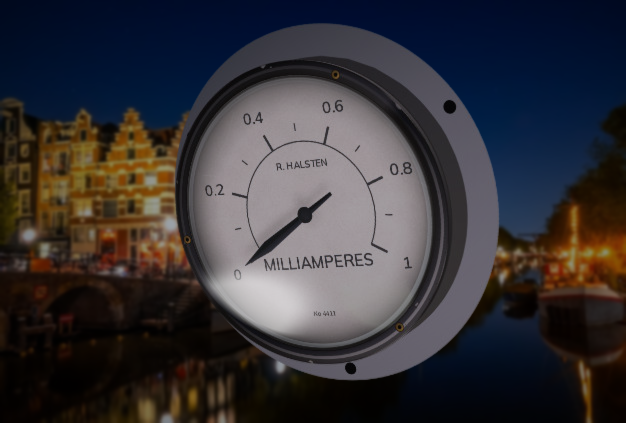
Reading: **0** mA
